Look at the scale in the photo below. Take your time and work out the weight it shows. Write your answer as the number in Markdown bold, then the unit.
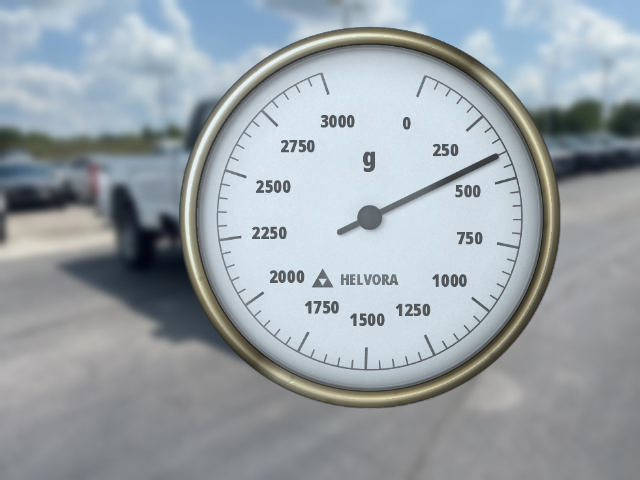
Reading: **400** g
